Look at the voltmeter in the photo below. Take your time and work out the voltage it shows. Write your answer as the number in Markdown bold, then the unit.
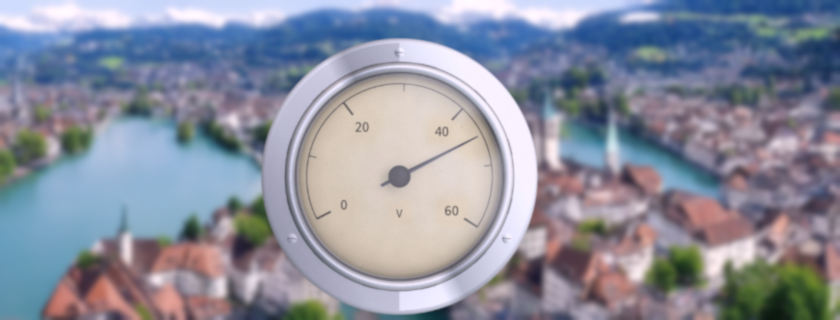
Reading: **45** V
